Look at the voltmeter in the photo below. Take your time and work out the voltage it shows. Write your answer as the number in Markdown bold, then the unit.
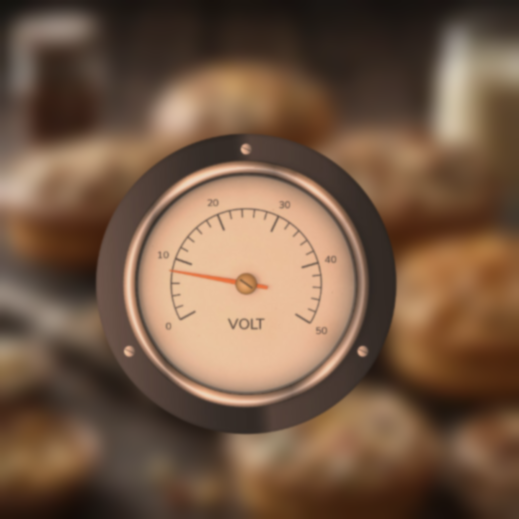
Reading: **8** V
